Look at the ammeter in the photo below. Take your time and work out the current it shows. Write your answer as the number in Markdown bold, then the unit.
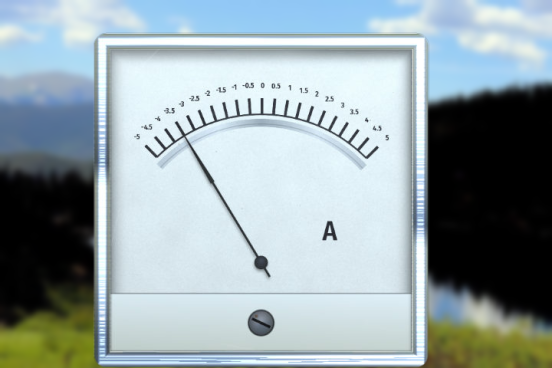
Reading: **-3.5** A
